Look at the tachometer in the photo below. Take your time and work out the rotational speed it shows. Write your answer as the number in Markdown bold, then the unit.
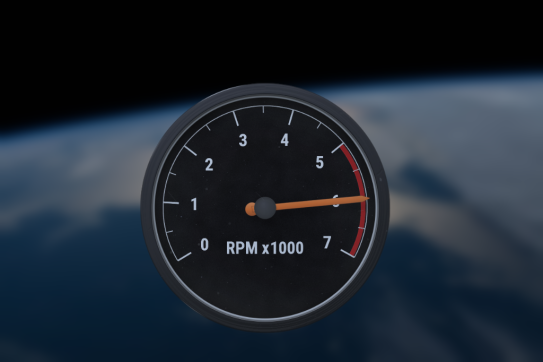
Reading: **6000** rpm
